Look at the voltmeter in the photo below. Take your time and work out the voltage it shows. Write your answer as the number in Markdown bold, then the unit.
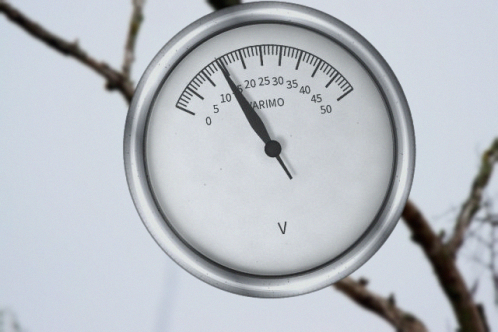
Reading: **14** V
